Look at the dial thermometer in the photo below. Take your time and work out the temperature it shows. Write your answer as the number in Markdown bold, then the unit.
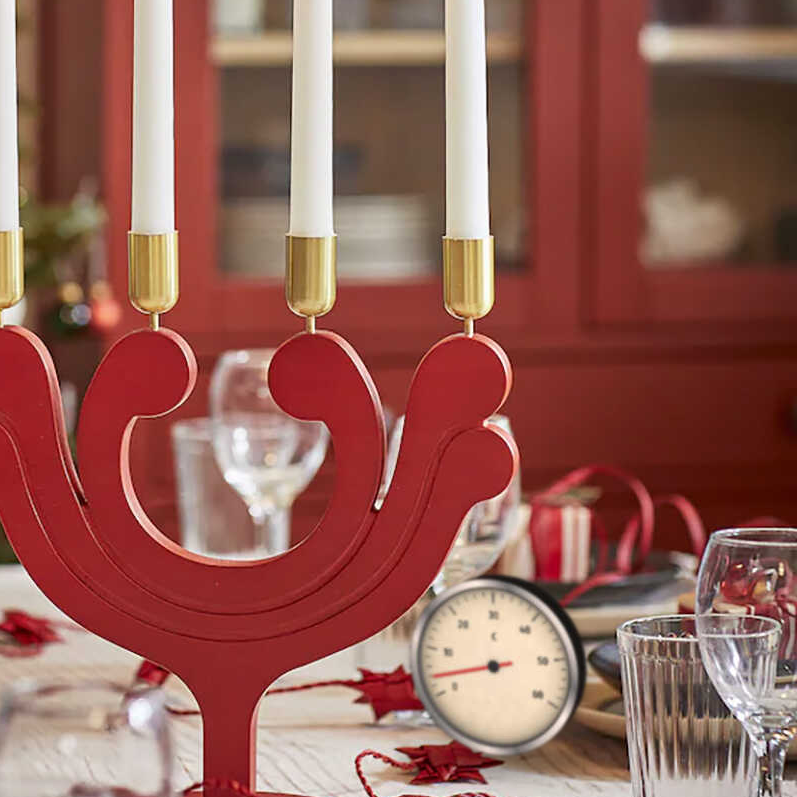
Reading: **4** °C
